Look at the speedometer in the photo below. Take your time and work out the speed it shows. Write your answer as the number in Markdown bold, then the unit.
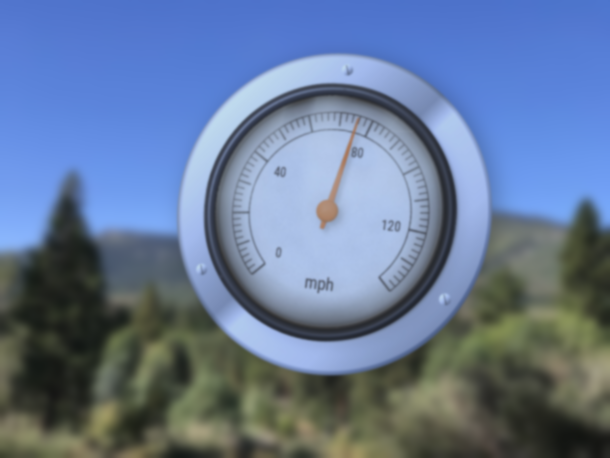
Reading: **76** mph
